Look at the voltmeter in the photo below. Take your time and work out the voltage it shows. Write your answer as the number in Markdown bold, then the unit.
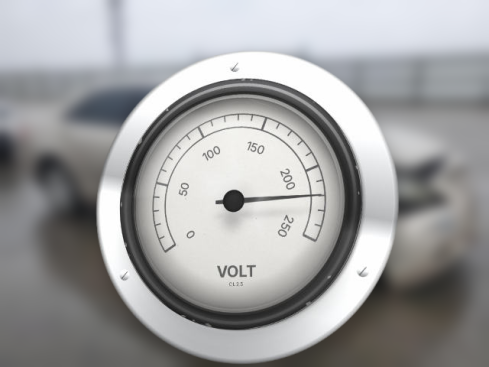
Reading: **220** V
